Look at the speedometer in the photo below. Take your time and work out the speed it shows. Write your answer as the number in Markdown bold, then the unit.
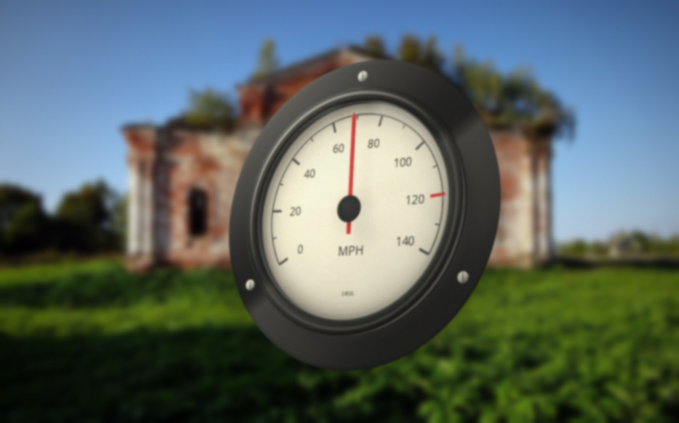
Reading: **70** mph
